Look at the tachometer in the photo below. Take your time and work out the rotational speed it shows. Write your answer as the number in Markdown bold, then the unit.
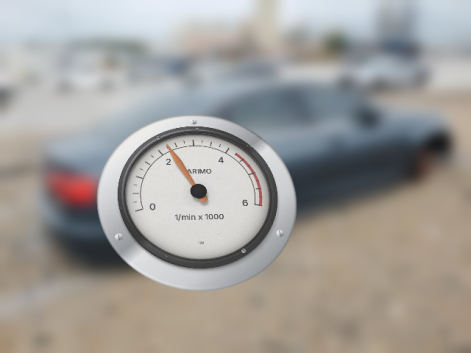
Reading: **2250** rpm
